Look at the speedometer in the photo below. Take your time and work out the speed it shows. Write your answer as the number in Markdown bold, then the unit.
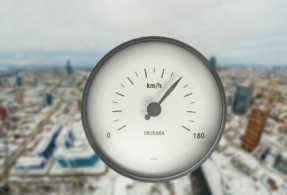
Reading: **120** km/h
